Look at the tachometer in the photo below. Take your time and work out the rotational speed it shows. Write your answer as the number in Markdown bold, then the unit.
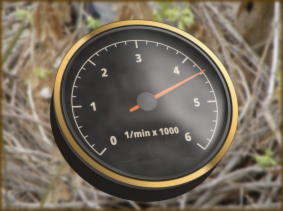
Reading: **4400** rpm
